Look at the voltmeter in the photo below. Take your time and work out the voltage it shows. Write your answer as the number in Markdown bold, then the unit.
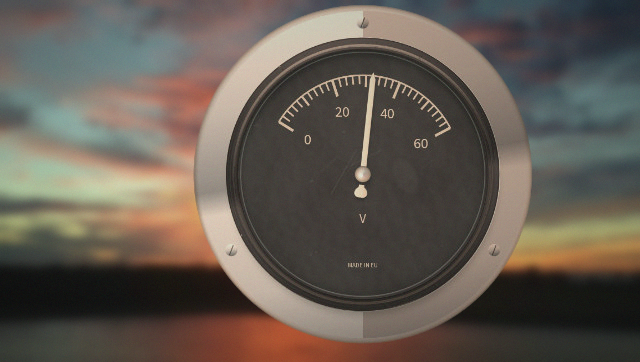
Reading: **32** V
